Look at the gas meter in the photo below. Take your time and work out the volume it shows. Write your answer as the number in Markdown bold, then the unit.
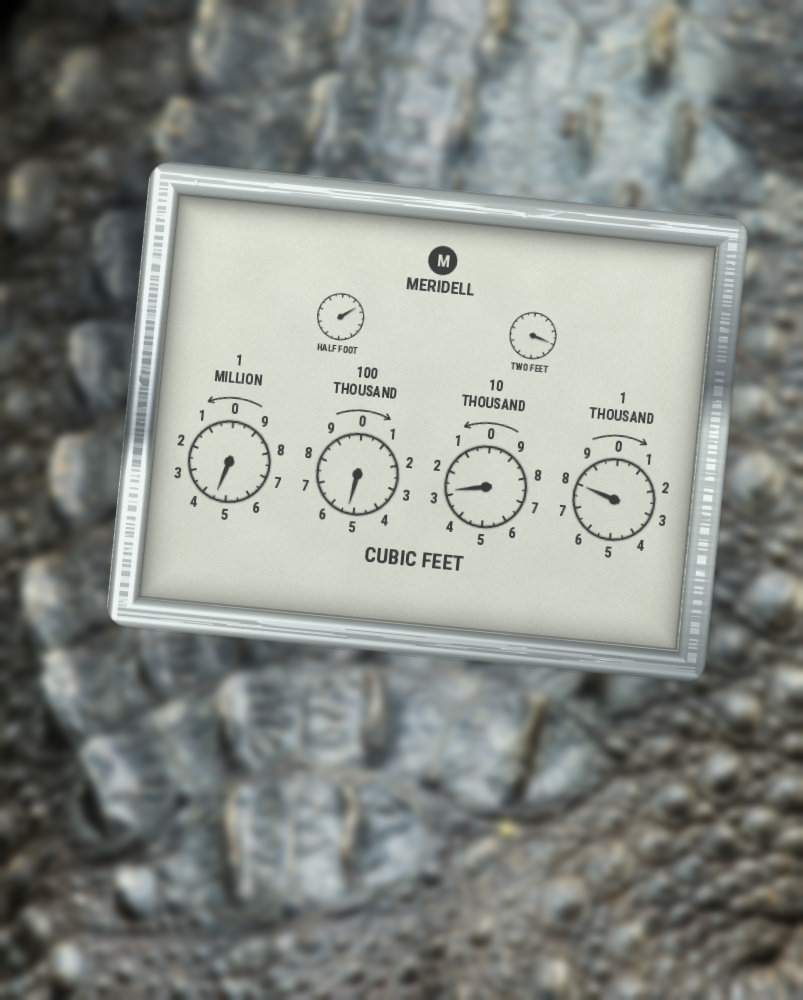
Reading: **452800** ft³
